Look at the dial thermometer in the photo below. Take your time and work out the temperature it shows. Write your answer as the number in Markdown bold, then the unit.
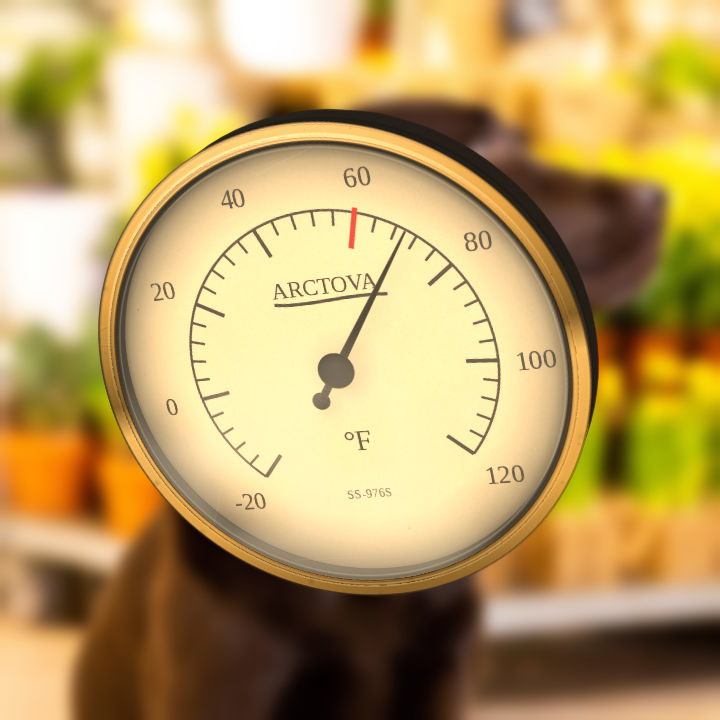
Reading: **70** °F
